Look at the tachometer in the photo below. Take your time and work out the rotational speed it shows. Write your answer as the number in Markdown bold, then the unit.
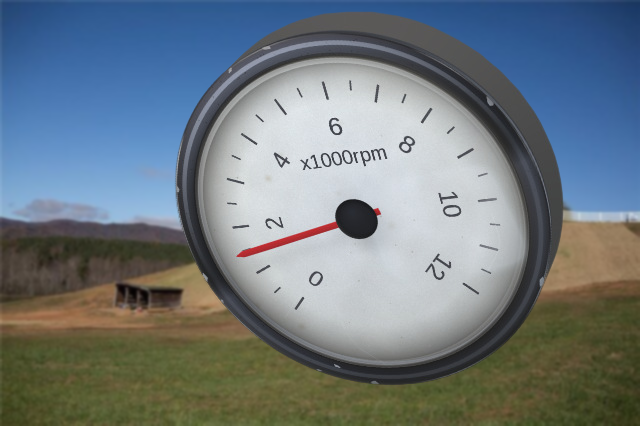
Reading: **1500** rpm
